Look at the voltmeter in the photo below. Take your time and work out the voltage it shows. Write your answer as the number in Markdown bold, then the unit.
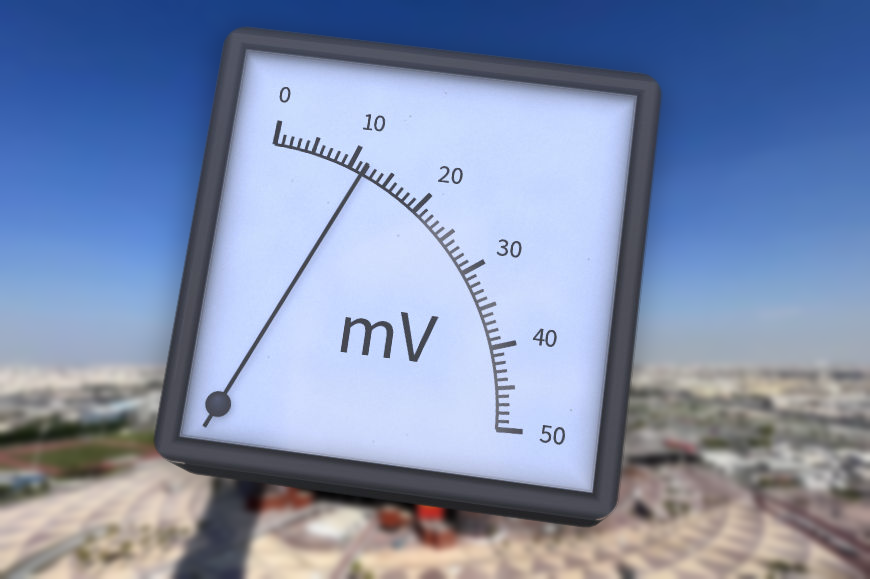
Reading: **12** mV
